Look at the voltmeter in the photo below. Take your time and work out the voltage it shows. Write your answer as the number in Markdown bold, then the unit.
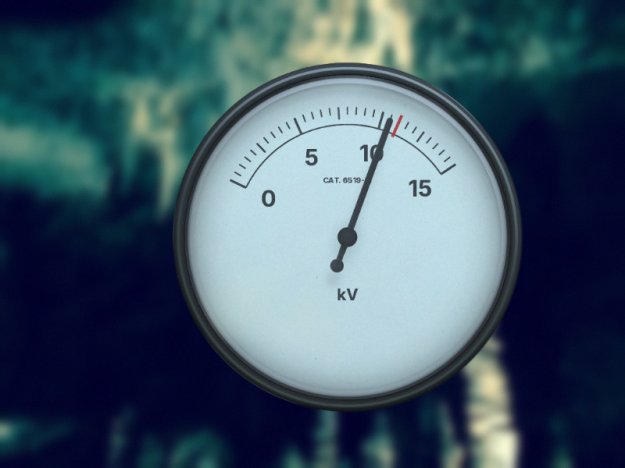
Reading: **10.5** kV
